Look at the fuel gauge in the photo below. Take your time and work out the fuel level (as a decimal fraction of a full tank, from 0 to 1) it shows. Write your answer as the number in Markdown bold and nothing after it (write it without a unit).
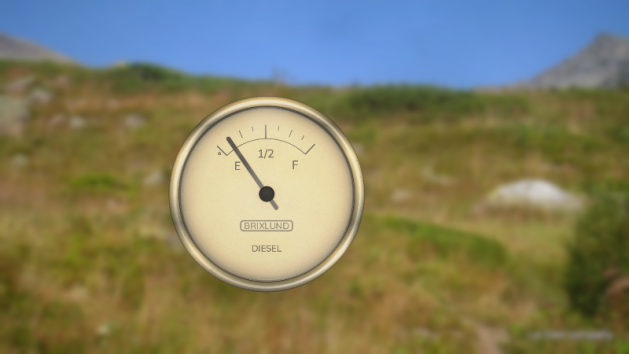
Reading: **0.125**
